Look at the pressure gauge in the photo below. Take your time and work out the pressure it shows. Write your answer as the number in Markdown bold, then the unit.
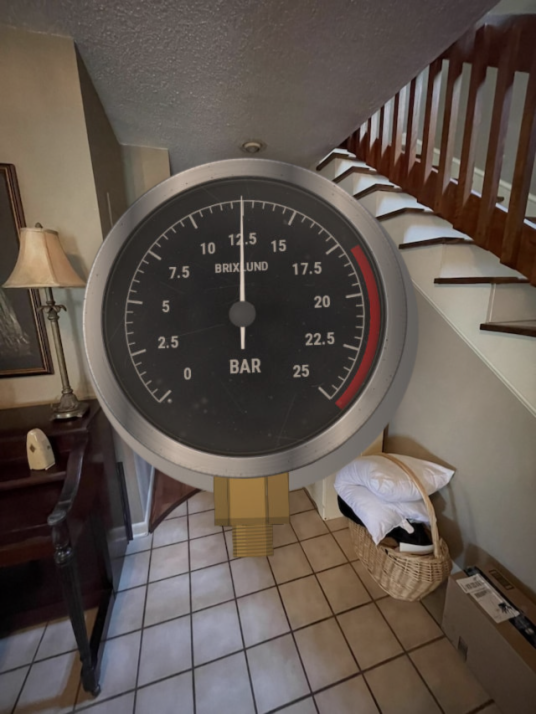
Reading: **12.5** bar
